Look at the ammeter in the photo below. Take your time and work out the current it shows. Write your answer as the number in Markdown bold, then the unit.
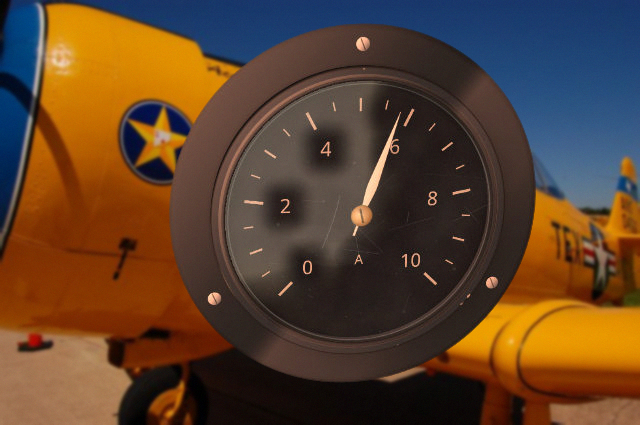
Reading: **5.75** A
